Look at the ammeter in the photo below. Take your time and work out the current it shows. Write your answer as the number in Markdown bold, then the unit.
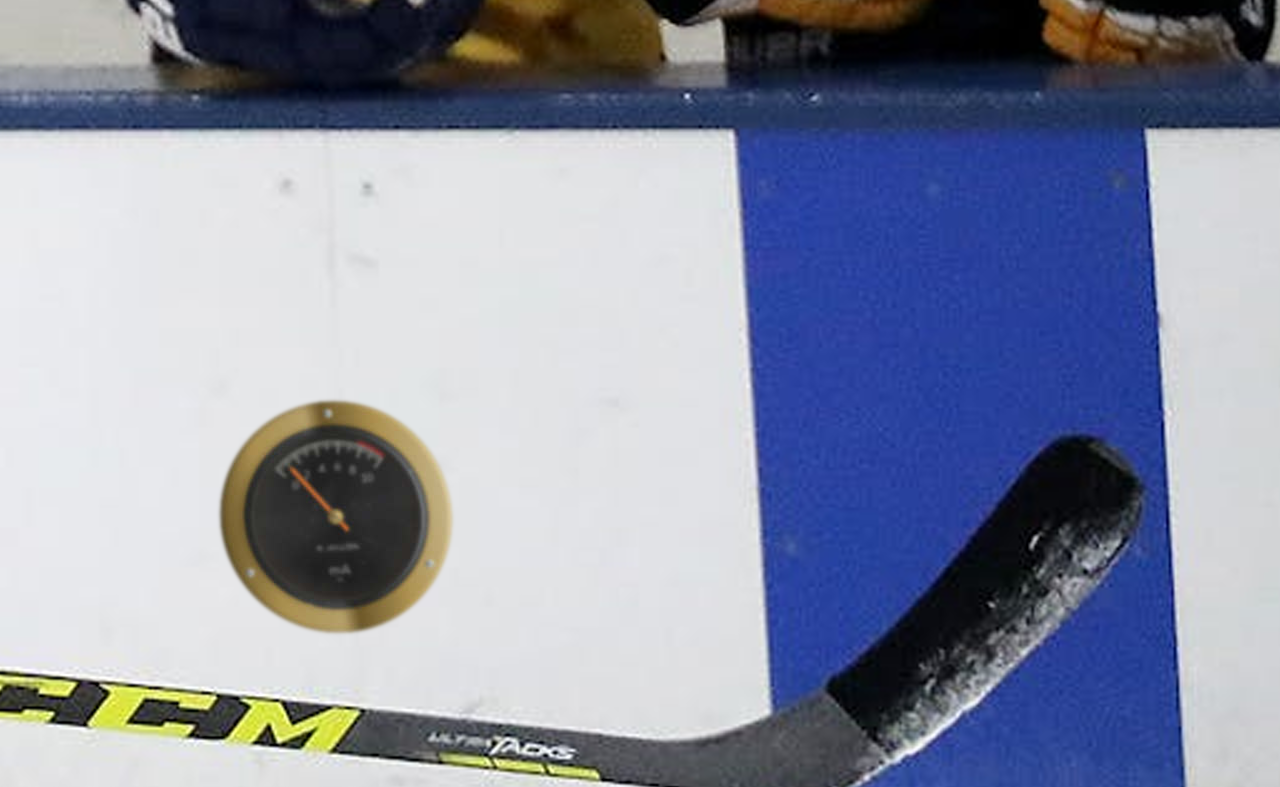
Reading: **1** mA
